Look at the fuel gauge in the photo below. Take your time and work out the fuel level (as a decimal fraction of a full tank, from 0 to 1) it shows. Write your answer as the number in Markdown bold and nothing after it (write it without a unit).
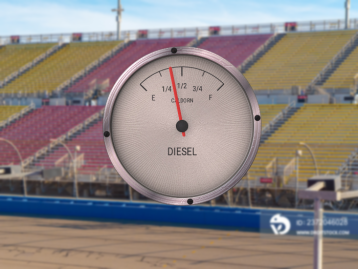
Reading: **0.375**
